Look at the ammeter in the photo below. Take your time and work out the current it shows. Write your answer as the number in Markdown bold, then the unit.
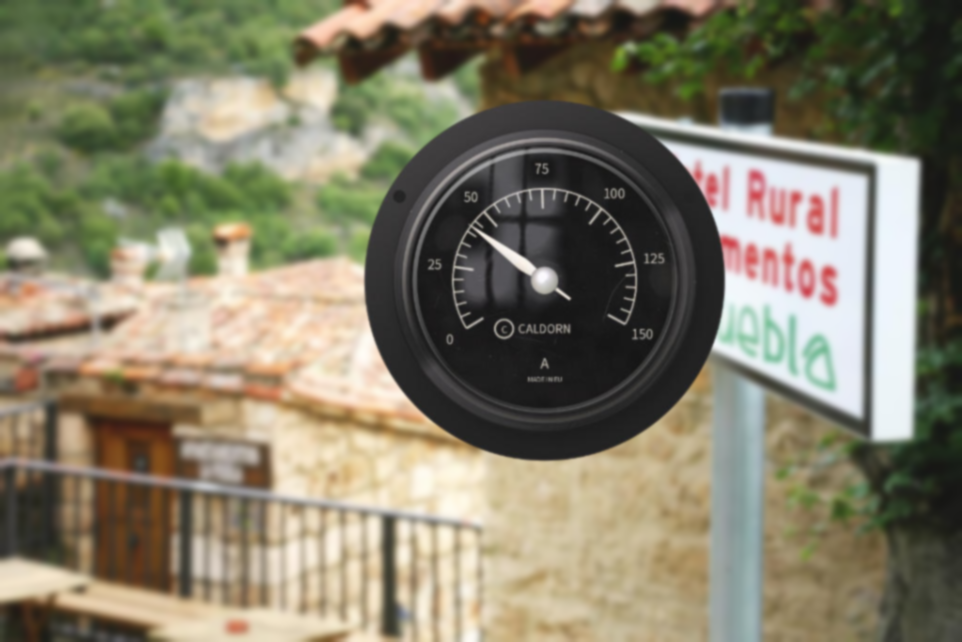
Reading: **42.5** A
